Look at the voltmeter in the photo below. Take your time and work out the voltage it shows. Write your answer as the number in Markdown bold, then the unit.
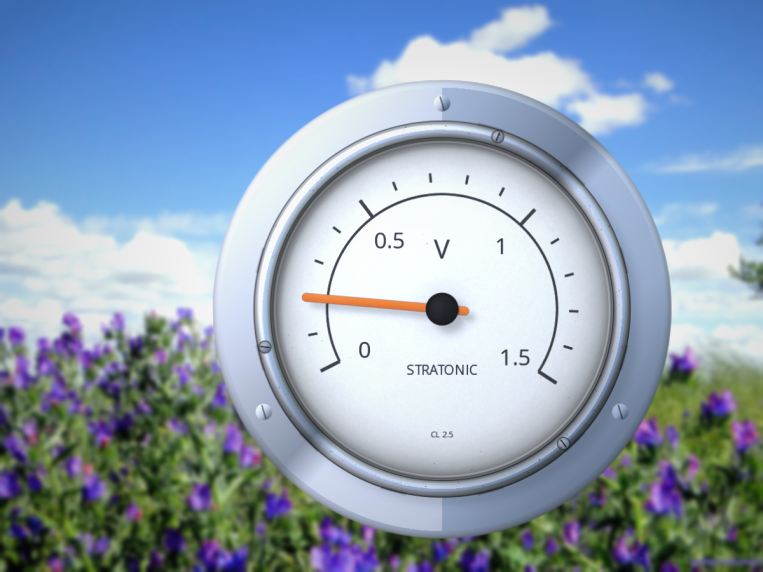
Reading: **0.2** V
